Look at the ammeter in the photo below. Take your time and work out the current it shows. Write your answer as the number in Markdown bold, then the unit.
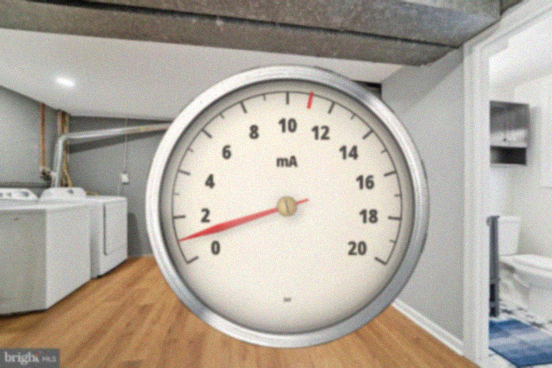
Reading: **1** mA
